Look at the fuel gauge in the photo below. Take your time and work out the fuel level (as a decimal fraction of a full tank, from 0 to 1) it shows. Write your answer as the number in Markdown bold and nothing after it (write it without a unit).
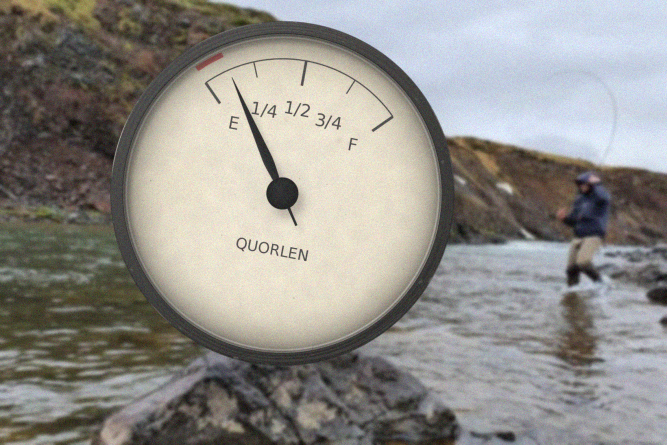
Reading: **0.125**
